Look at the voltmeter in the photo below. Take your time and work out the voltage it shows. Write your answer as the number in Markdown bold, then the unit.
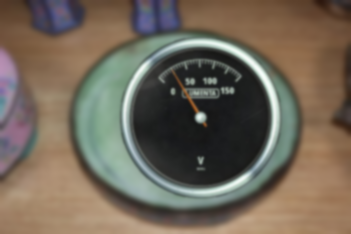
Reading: **25** V
